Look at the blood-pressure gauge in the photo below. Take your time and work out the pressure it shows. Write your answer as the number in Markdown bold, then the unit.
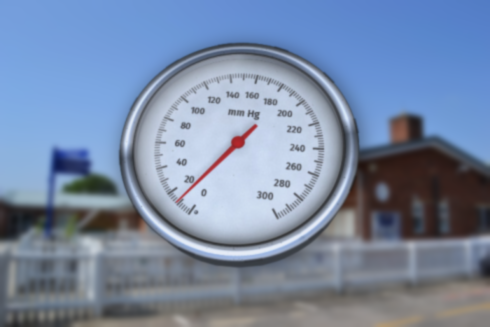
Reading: **10** mmHg
